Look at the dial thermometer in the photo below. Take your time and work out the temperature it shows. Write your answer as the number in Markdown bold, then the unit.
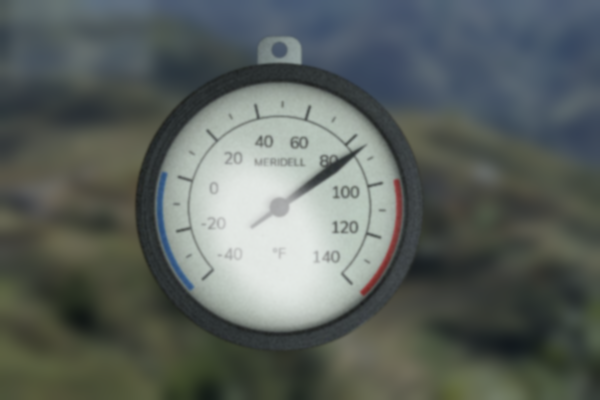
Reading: **85** °F
